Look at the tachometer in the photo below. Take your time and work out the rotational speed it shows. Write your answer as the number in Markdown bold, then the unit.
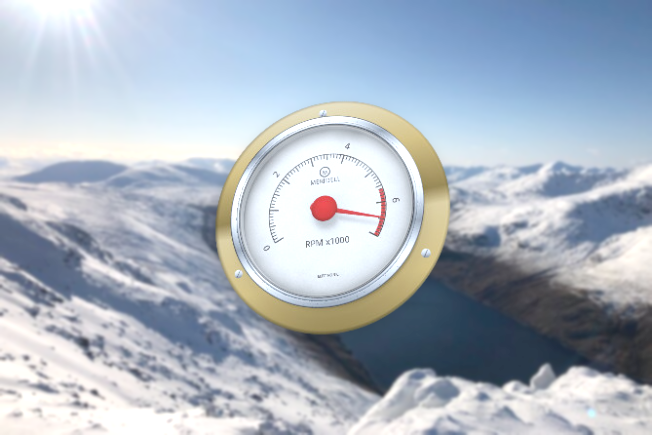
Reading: **6500** rpm
